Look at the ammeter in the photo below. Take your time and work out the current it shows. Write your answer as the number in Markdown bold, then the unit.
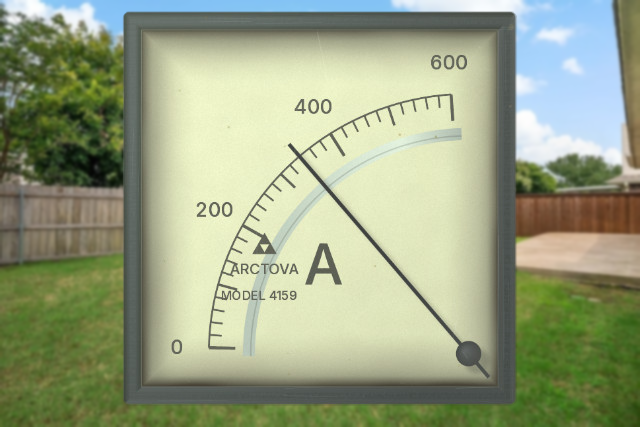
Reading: **340** A
